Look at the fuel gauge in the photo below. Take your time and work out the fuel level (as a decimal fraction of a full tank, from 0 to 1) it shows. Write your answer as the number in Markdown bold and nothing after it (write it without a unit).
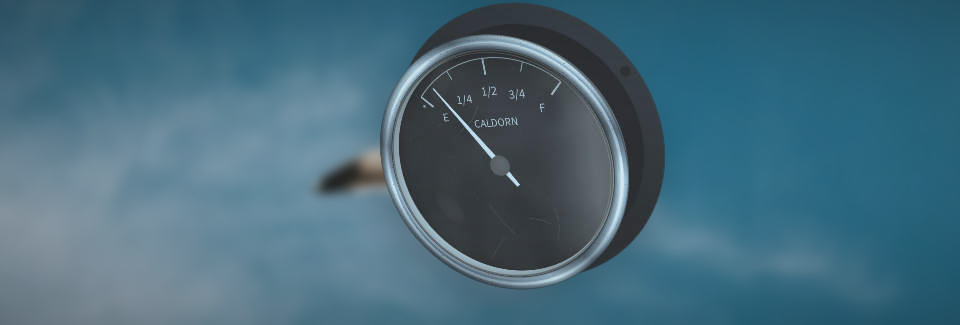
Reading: **0.125**
